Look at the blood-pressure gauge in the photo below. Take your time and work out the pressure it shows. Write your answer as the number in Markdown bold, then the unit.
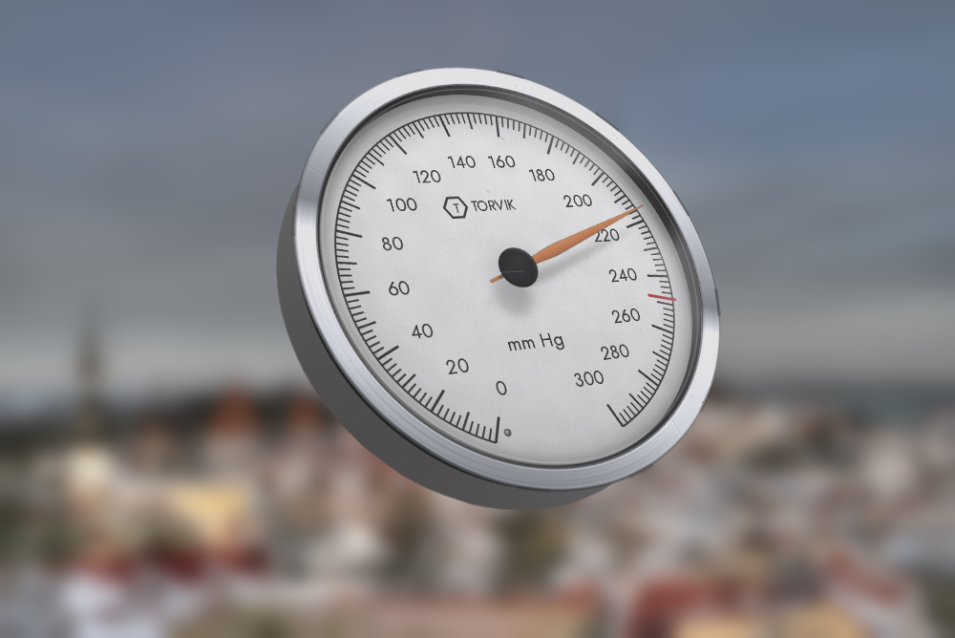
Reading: **216** mmHg
